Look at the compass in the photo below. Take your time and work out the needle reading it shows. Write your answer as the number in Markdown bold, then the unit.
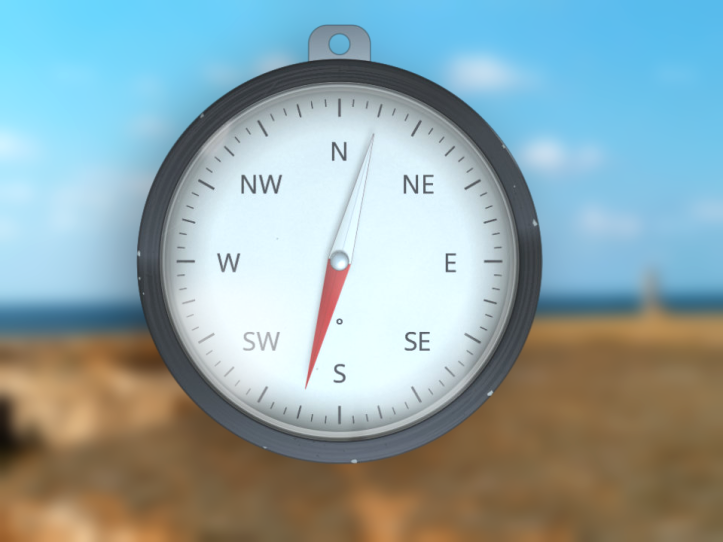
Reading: **195** °
